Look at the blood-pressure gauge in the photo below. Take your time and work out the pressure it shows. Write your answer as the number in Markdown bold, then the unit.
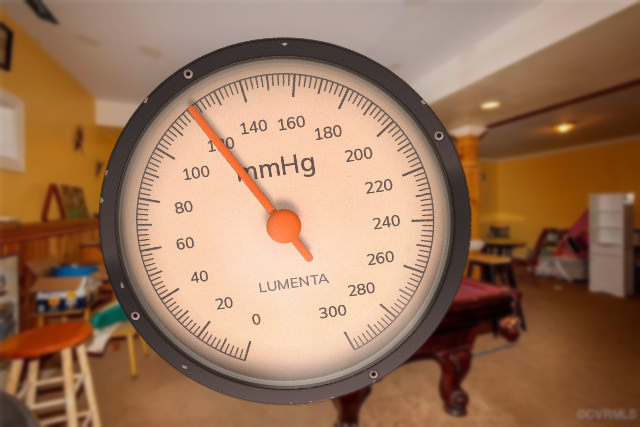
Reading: **120** mmHg
